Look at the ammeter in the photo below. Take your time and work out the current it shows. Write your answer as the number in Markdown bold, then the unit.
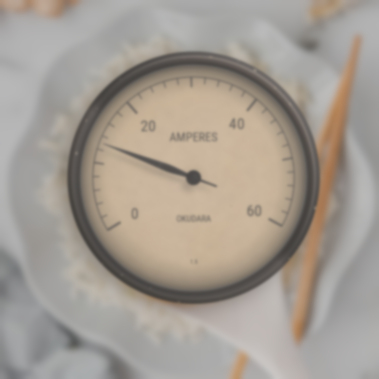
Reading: **13** A
